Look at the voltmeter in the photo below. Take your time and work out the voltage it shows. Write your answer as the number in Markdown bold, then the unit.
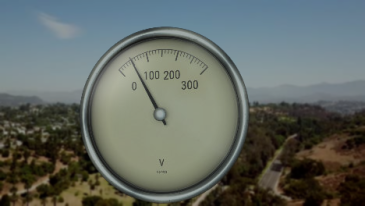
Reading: **50** V
